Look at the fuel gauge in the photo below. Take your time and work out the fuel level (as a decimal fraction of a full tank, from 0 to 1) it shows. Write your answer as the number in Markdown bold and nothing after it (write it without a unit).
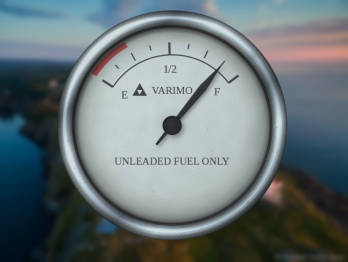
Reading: **0.875**
